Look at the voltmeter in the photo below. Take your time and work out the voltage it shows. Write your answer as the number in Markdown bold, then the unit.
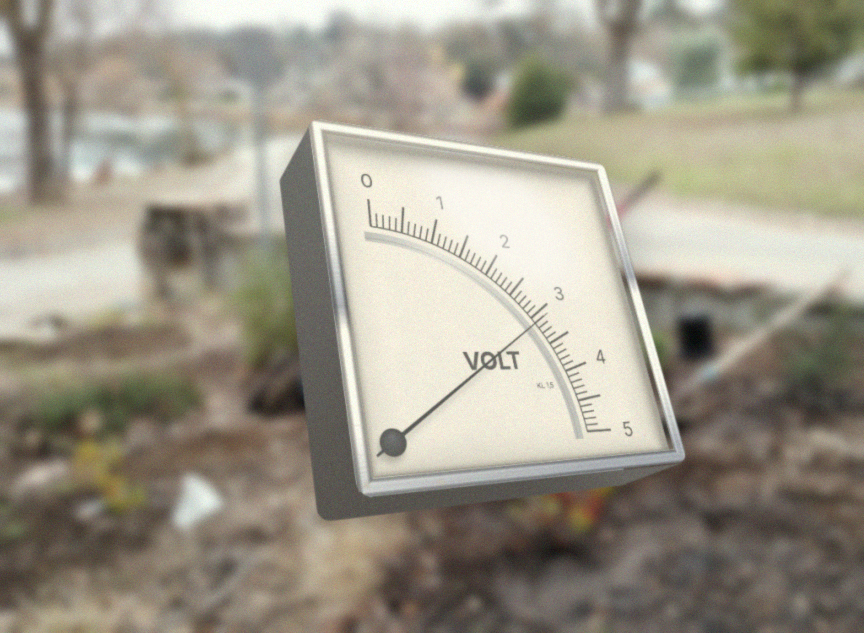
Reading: **3.1** V
